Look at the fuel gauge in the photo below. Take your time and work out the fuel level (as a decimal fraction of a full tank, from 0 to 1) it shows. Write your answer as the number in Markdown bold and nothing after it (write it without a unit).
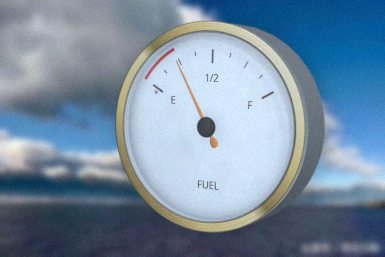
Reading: **0.25**
